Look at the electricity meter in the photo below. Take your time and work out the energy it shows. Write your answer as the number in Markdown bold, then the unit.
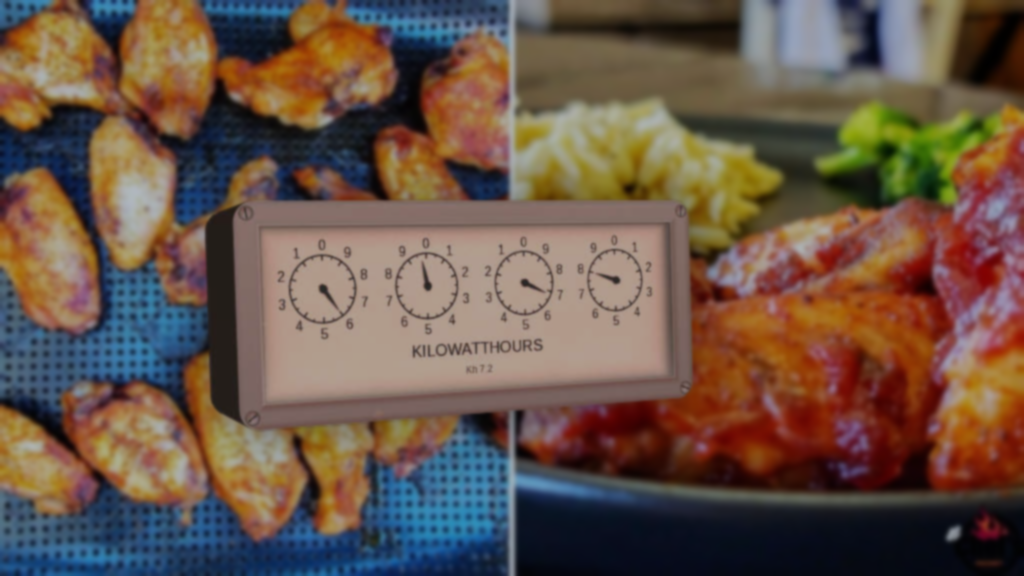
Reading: **5968** kWh
